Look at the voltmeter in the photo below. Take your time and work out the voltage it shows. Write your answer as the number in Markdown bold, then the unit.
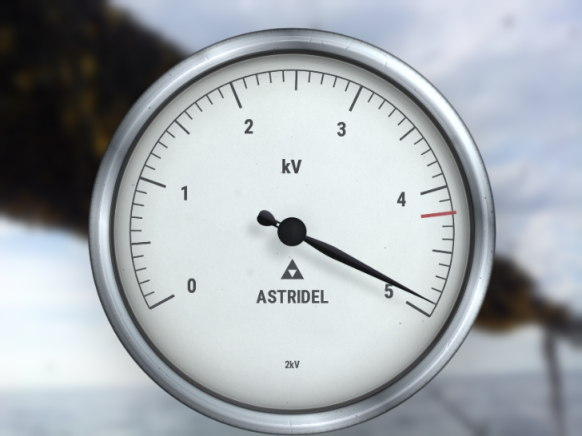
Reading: **4.9** kV
